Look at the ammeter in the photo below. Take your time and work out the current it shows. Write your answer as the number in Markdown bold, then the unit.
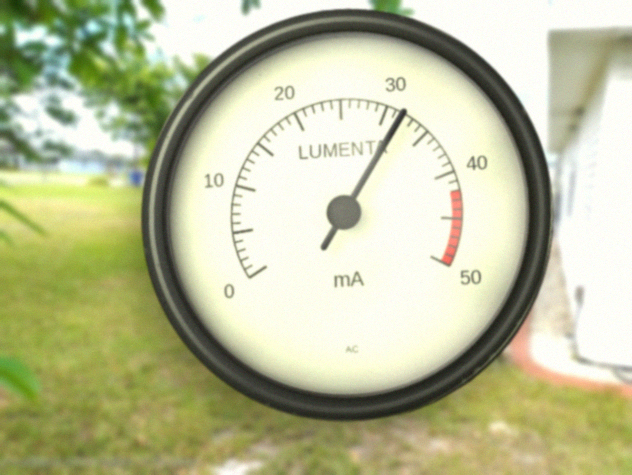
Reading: **32** mA
